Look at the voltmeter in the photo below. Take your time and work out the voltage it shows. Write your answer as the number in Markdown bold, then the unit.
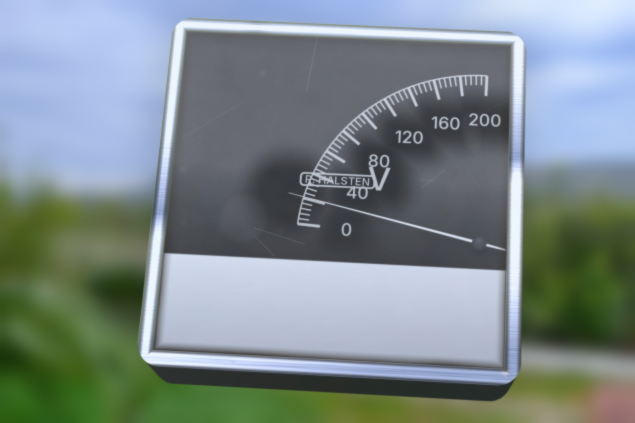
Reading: **20** V
